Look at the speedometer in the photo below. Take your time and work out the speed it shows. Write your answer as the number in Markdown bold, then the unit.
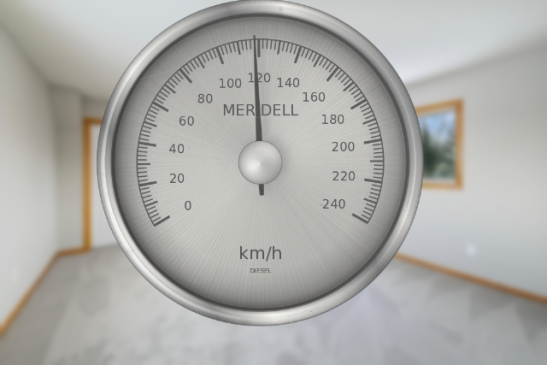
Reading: **118** km/h
